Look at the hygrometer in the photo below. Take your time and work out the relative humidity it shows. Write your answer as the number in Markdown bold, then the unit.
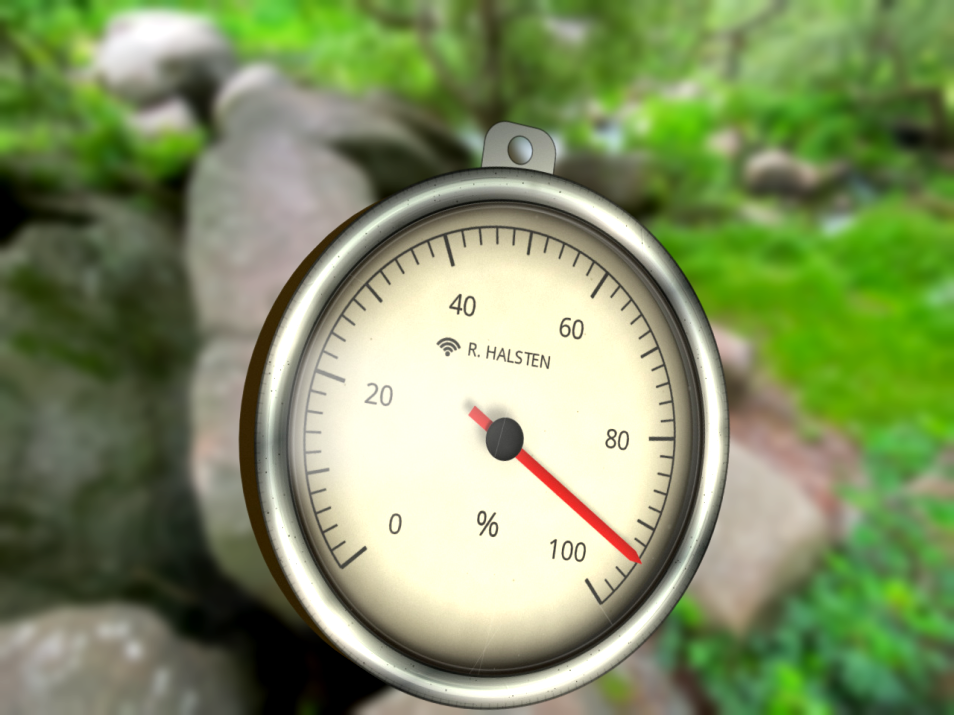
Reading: **94** %
